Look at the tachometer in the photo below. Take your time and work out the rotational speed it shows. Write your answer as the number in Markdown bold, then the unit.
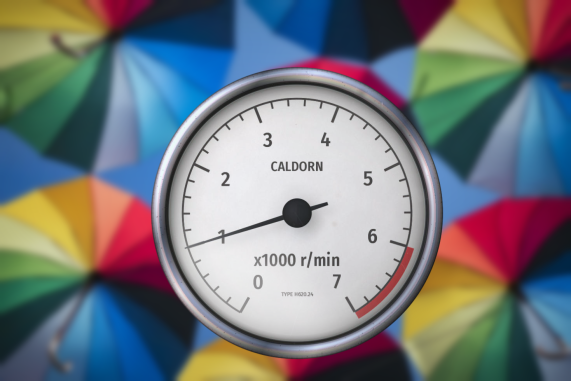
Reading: **1000** rpm
